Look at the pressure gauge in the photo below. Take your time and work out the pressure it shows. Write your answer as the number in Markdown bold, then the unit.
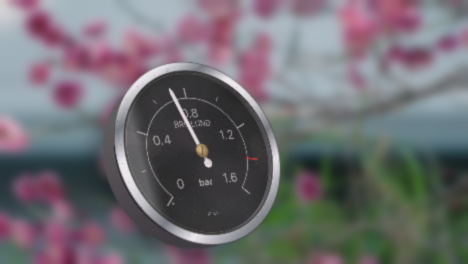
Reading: **0.7** bar
